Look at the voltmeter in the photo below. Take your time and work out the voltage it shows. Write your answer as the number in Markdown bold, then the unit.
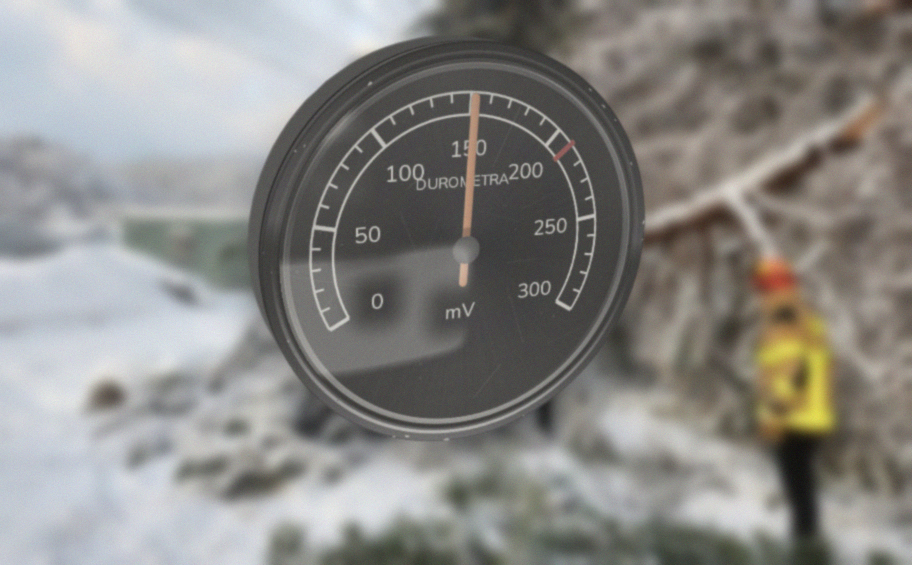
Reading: **150** mV
